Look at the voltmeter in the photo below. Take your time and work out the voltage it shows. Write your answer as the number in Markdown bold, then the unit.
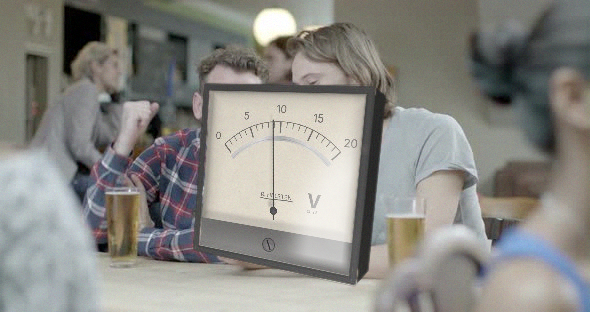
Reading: **9** V
